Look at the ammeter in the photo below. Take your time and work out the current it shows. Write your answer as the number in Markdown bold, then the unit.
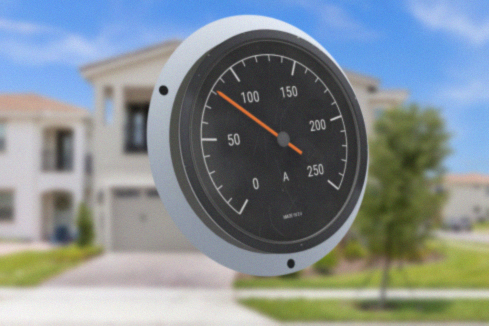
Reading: **80** A
